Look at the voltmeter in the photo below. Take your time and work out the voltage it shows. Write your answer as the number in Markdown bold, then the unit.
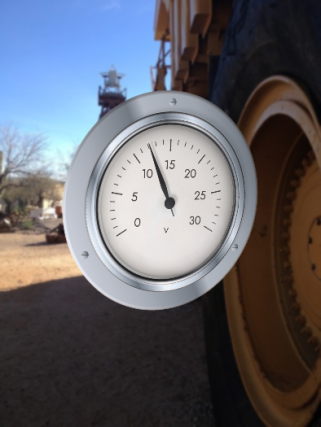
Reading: **12** V
